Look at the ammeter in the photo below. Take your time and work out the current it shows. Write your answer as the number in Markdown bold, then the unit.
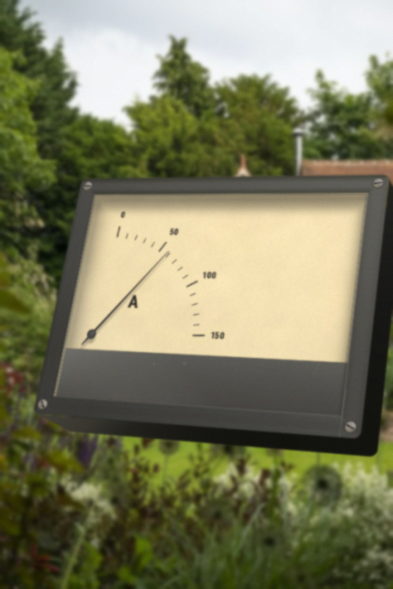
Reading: **60** A
